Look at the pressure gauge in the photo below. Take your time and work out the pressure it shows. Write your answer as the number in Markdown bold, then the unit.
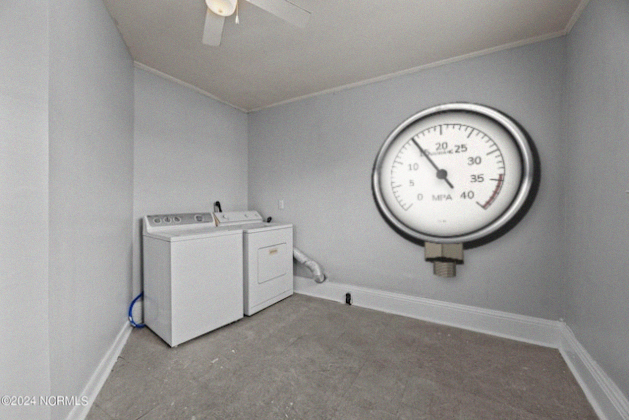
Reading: **15** MPa
